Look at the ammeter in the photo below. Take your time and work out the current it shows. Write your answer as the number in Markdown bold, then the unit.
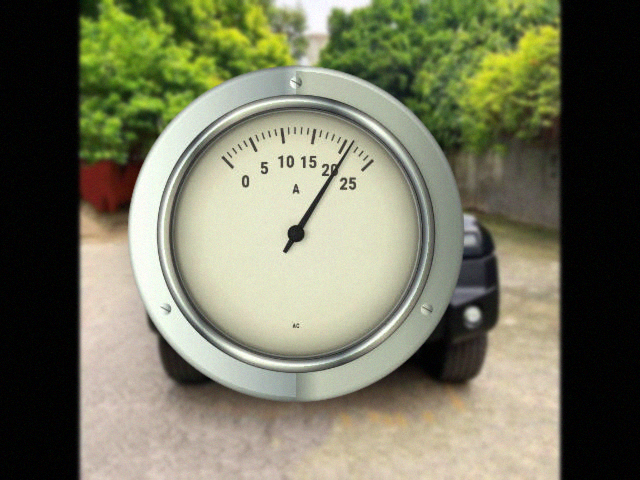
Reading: **21** A
